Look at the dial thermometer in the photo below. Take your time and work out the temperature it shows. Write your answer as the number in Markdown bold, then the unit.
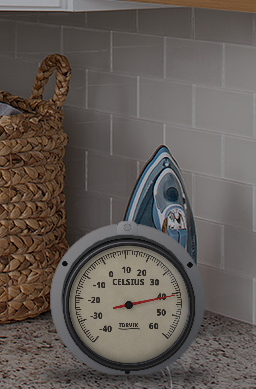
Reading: **40** °C
